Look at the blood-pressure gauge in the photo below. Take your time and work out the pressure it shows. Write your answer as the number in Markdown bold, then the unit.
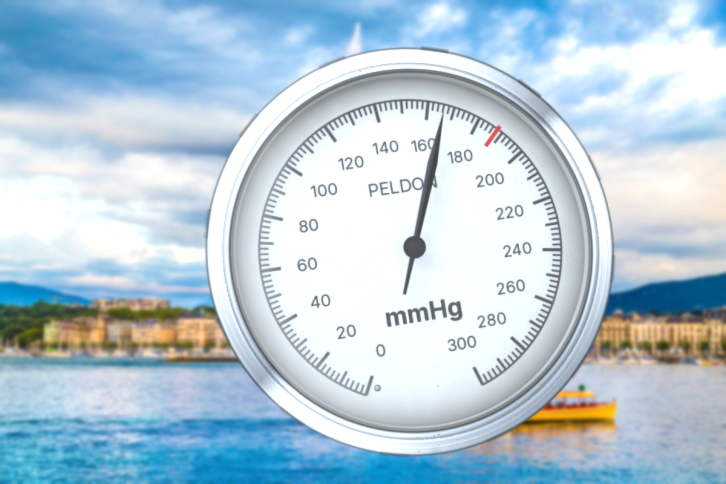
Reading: **166** mmHg
